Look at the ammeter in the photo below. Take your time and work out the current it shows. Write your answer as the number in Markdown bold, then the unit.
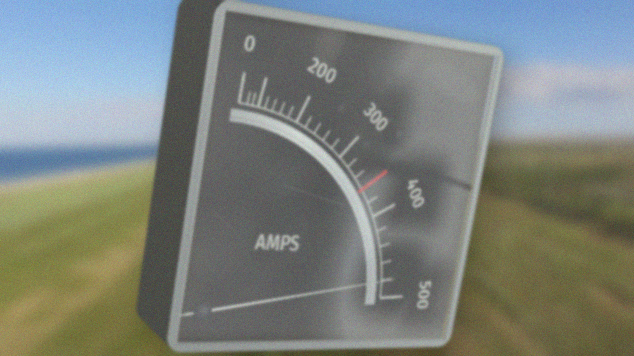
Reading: **480** A
